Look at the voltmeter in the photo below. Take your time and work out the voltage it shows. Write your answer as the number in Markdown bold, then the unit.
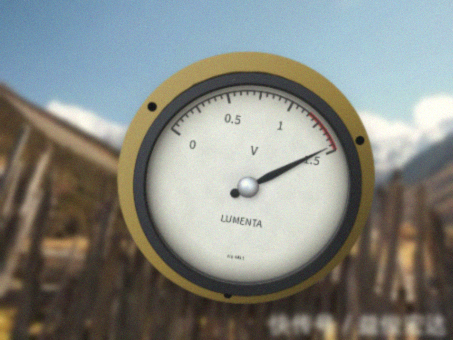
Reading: **1.45** V
